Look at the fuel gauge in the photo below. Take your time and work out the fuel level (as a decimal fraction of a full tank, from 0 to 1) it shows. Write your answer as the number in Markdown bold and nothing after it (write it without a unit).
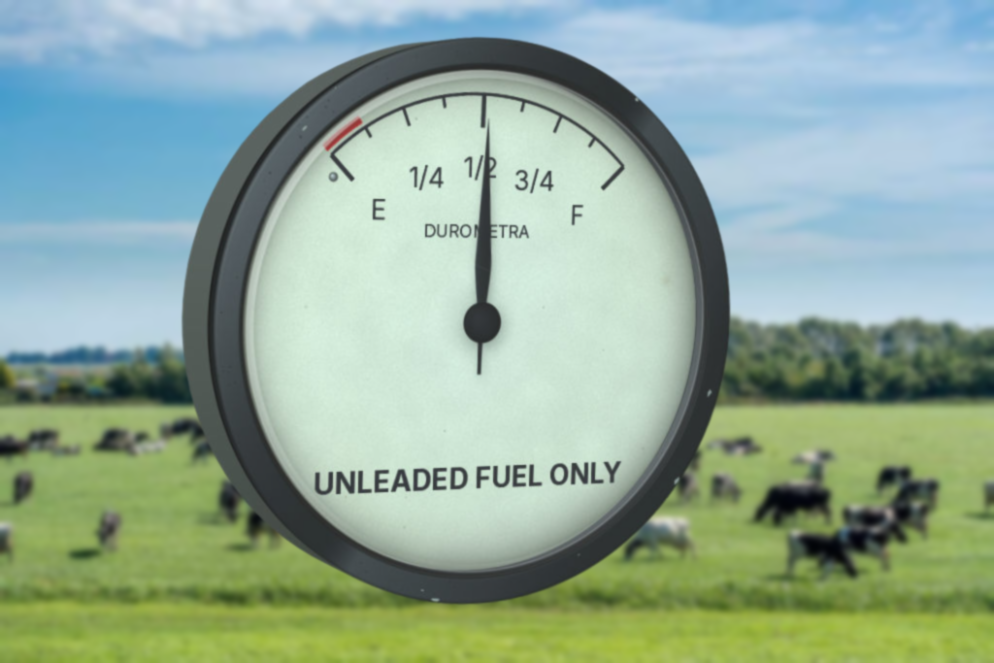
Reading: **0.5**
